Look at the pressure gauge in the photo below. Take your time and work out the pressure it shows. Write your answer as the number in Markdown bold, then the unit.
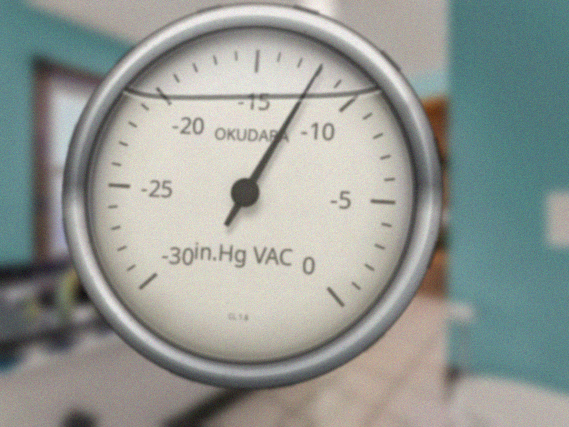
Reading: **-12** inHg
